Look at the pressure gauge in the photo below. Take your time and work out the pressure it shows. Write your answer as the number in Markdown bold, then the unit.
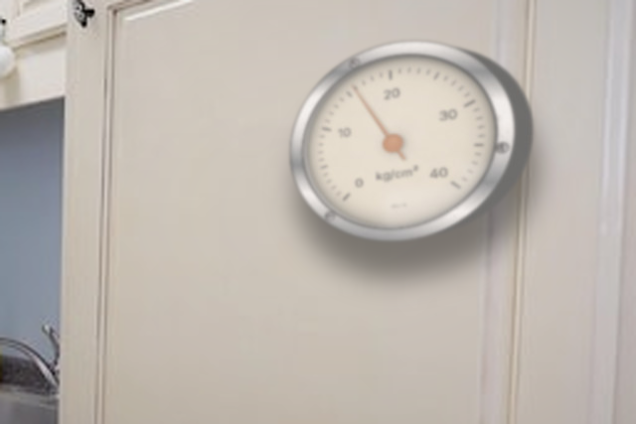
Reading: **16** kg/cm²
